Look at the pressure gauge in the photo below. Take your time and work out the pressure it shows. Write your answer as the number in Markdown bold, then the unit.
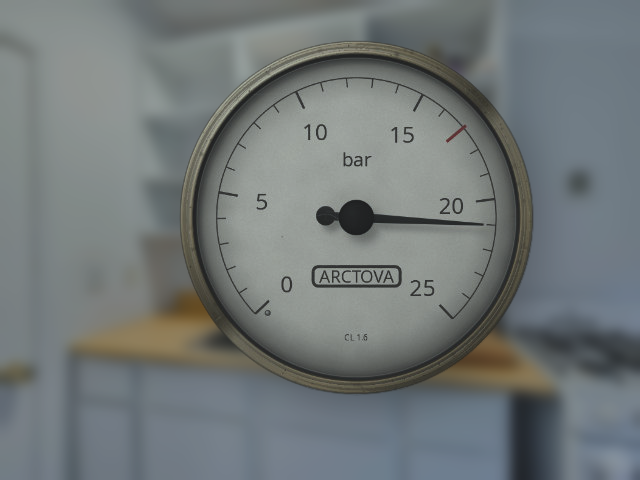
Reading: **21** bar
